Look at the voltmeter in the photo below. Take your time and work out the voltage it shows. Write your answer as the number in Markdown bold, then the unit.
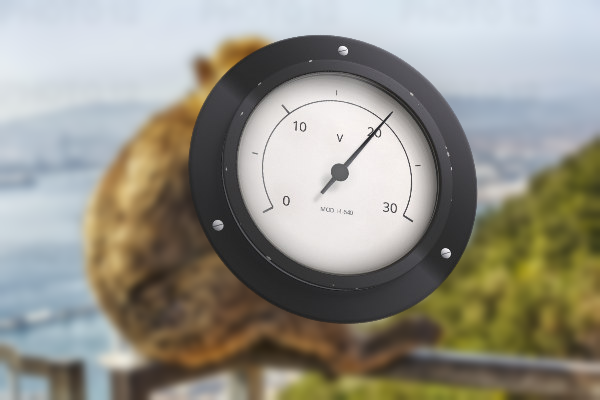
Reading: **20** V
